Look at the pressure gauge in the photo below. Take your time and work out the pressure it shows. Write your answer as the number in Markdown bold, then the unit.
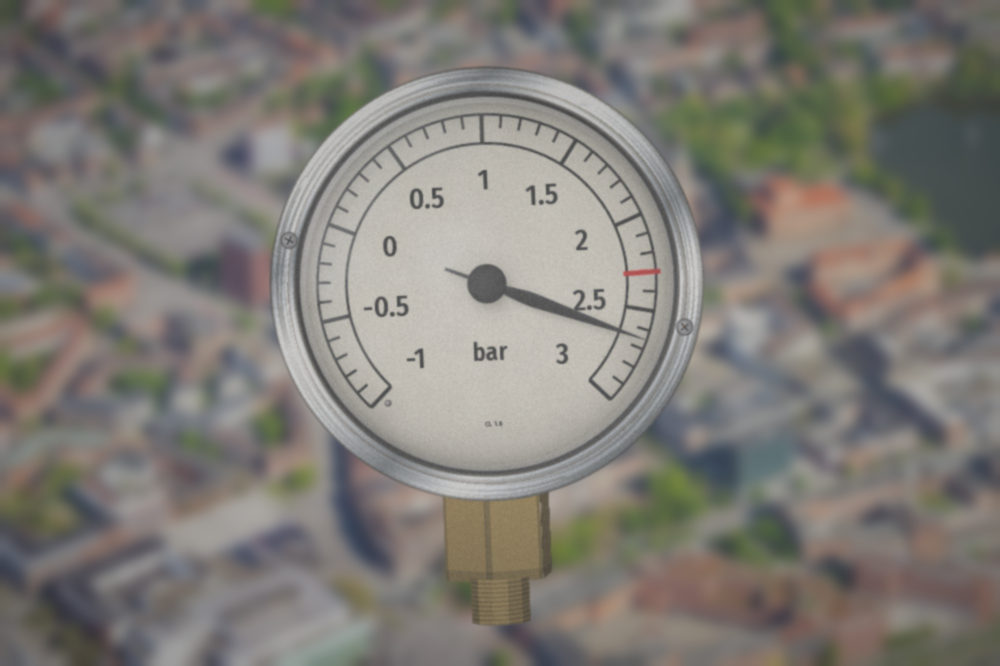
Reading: **2.65** bar
